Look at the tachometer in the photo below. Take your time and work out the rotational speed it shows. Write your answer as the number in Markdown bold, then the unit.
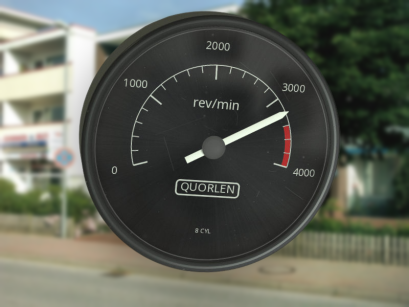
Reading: **3200** rpm
